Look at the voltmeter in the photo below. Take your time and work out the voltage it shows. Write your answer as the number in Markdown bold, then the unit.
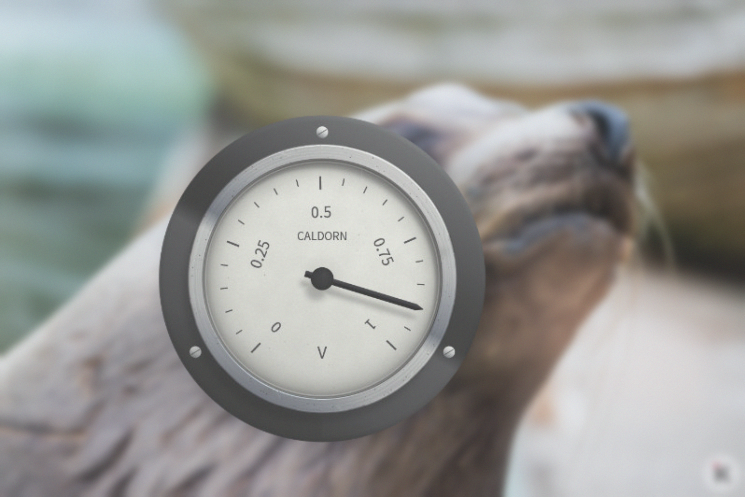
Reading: **0.9** V
